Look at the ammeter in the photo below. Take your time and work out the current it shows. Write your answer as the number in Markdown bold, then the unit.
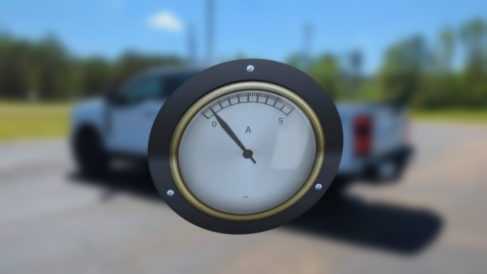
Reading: **0.5** A
